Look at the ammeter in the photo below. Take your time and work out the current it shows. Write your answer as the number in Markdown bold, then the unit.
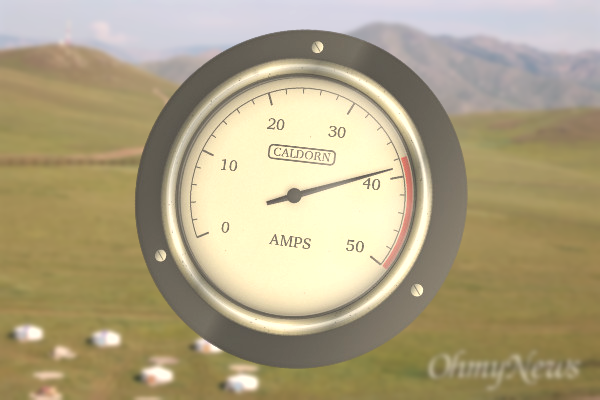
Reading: **39** A
